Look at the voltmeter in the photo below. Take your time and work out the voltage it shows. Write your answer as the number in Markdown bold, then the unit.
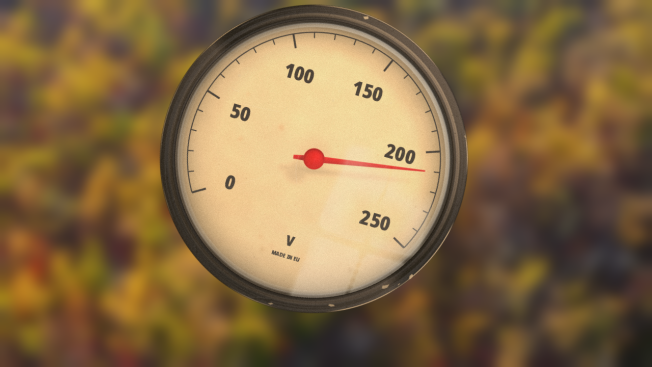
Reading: **210** V
